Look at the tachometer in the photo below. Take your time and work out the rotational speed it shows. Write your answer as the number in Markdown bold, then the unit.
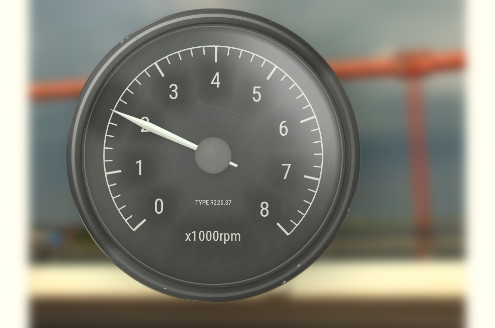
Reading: **2000** rpm
